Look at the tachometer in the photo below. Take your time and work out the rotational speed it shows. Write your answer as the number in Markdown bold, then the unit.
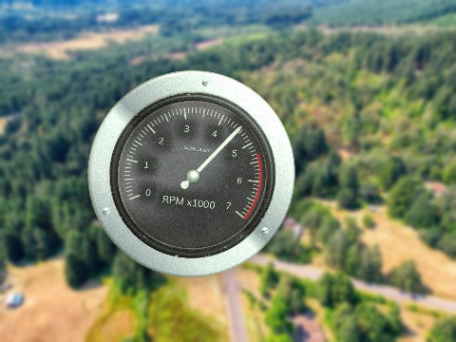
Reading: **4500** rpm
